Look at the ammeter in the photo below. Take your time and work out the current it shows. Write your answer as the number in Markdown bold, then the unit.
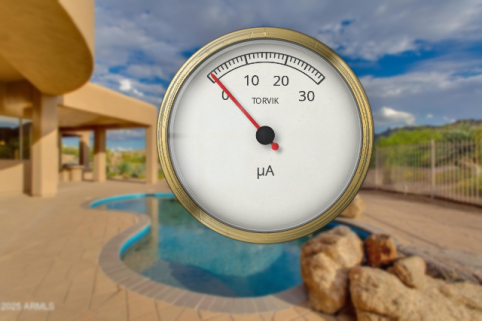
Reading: **1** µA
